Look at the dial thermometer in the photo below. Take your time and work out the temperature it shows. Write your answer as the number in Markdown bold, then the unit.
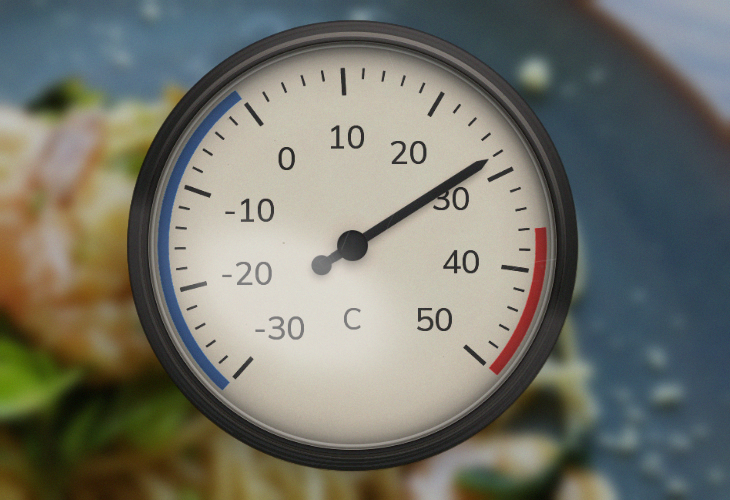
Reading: **28** °C
